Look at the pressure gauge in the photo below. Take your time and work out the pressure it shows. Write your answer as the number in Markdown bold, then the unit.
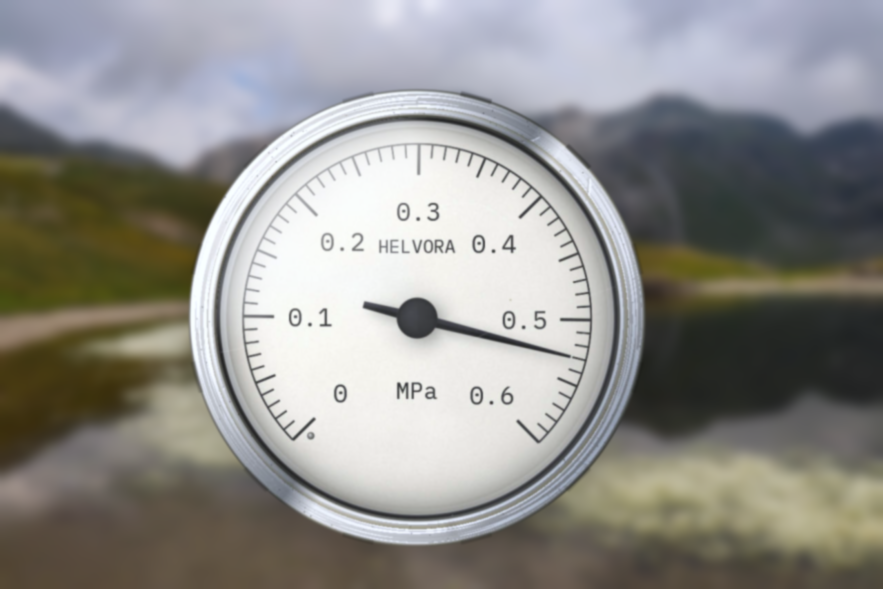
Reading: **0.53** MPa
